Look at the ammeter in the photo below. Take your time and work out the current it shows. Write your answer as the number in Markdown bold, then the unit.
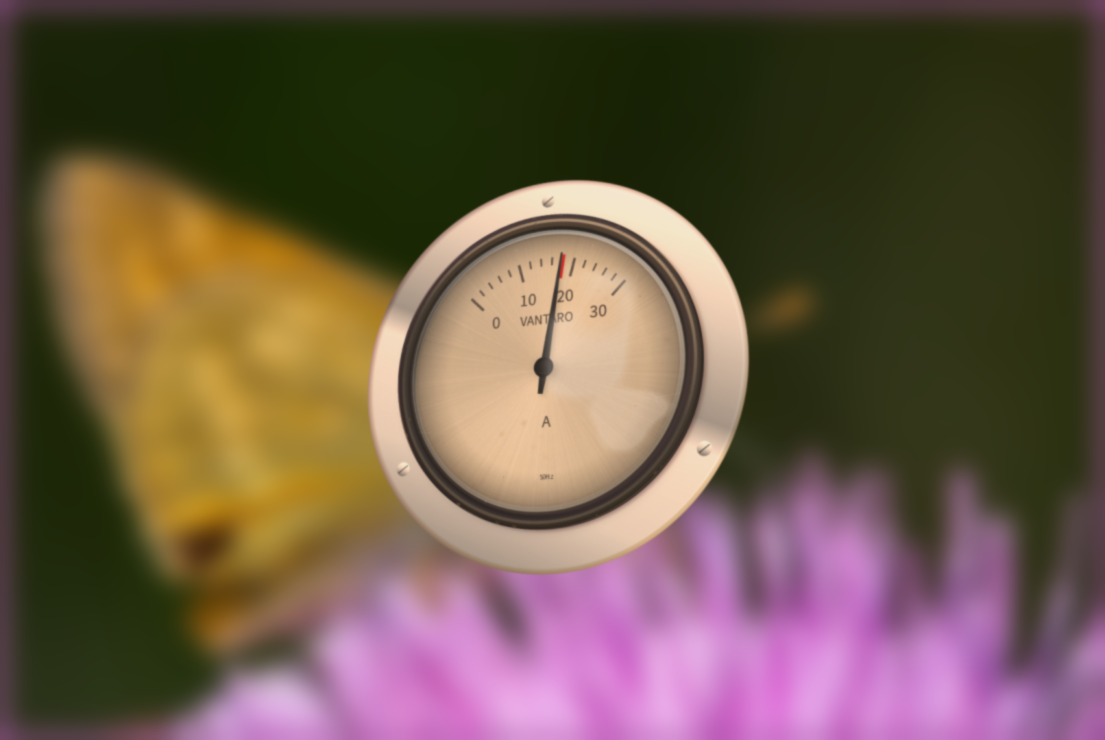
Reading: **18** A
